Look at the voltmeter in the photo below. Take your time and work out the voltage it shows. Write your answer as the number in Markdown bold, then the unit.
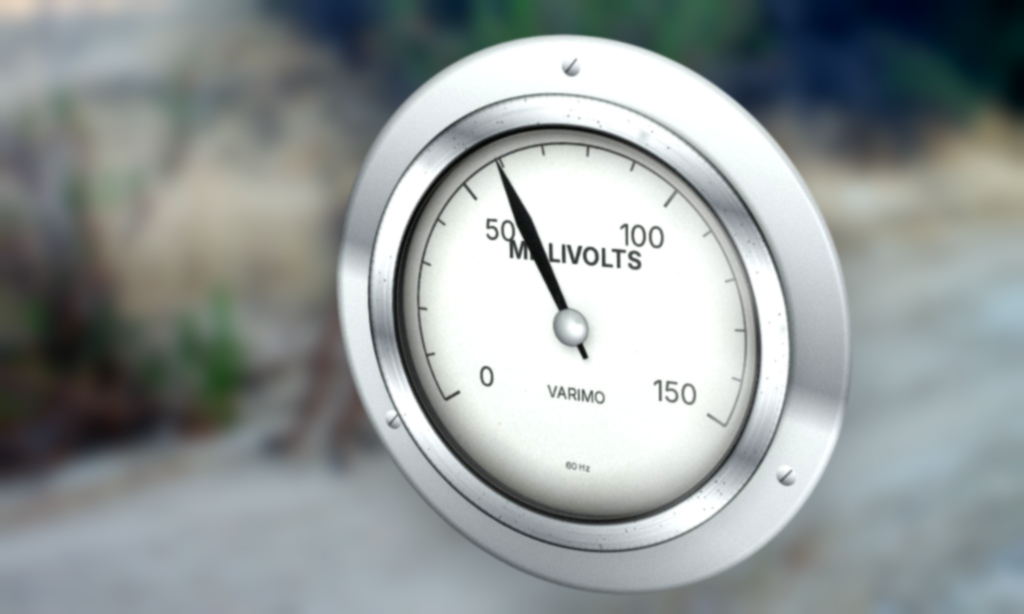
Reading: **60** mV
